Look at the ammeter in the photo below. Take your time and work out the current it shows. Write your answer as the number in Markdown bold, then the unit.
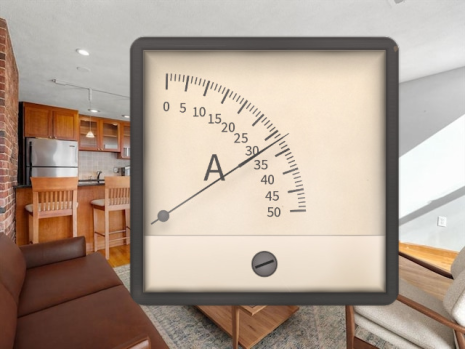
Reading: **32** A
